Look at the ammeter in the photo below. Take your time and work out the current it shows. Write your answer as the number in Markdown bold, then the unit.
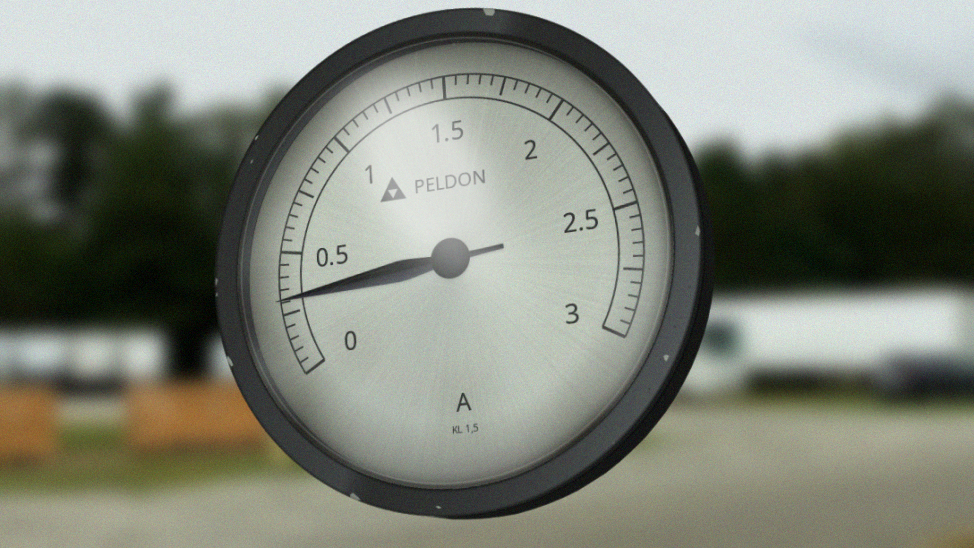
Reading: **0.3** A
